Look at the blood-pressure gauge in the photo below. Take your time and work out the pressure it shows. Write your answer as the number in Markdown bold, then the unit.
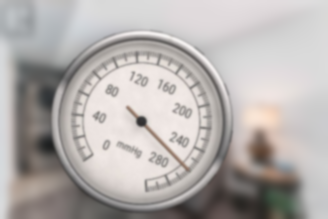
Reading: **260** mmHg
